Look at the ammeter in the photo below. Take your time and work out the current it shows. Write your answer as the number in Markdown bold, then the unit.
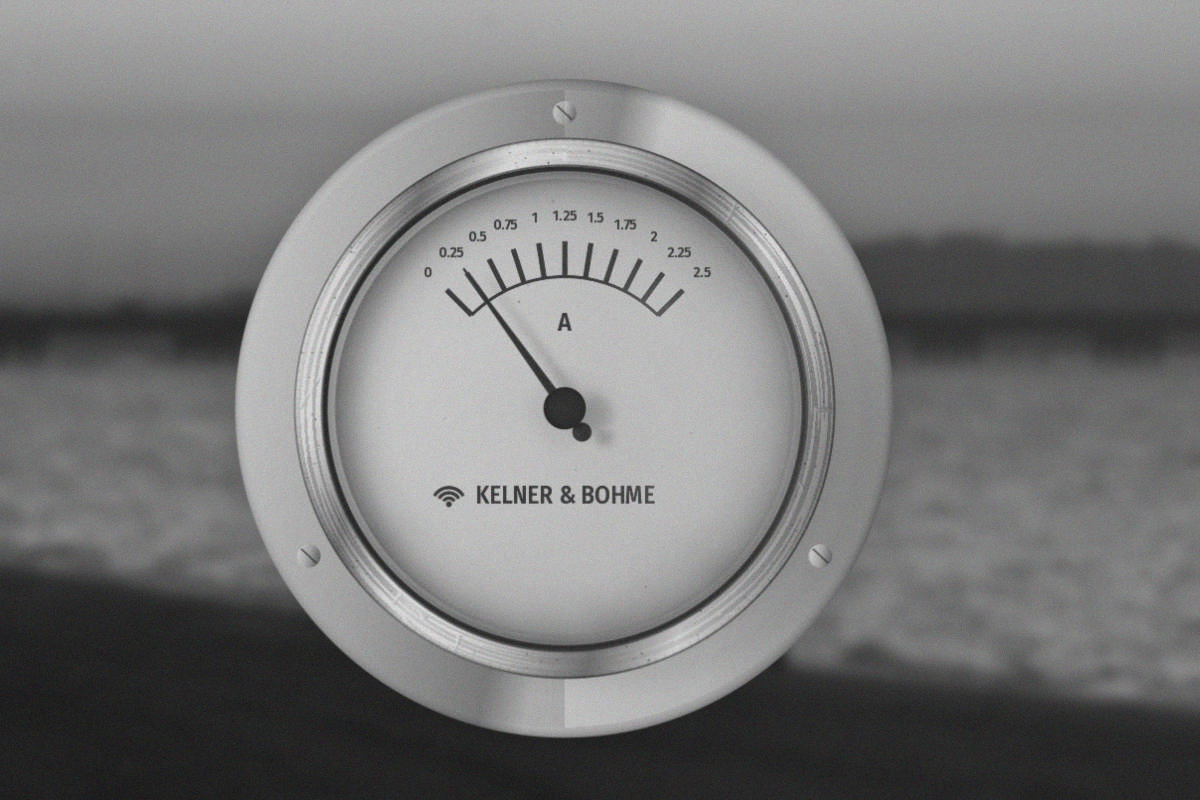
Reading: **0.25** A
